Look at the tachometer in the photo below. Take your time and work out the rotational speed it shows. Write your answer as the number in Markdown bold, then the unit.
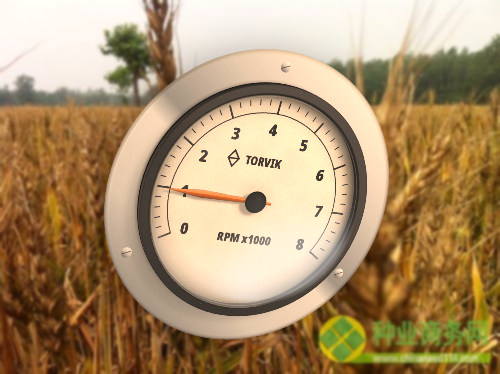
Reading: **1000** rpm
